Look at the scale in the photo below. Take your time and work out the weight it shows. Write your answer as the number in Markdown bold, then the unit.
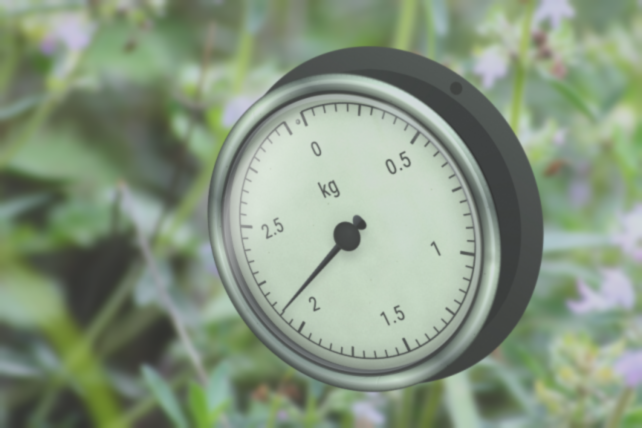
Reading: **2.1** kg
